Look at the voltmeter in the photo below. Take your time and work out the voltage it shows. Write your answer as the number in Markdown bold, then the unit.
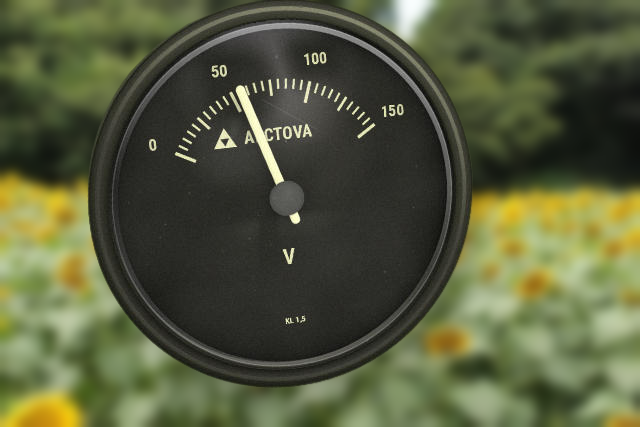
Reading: **55** V
